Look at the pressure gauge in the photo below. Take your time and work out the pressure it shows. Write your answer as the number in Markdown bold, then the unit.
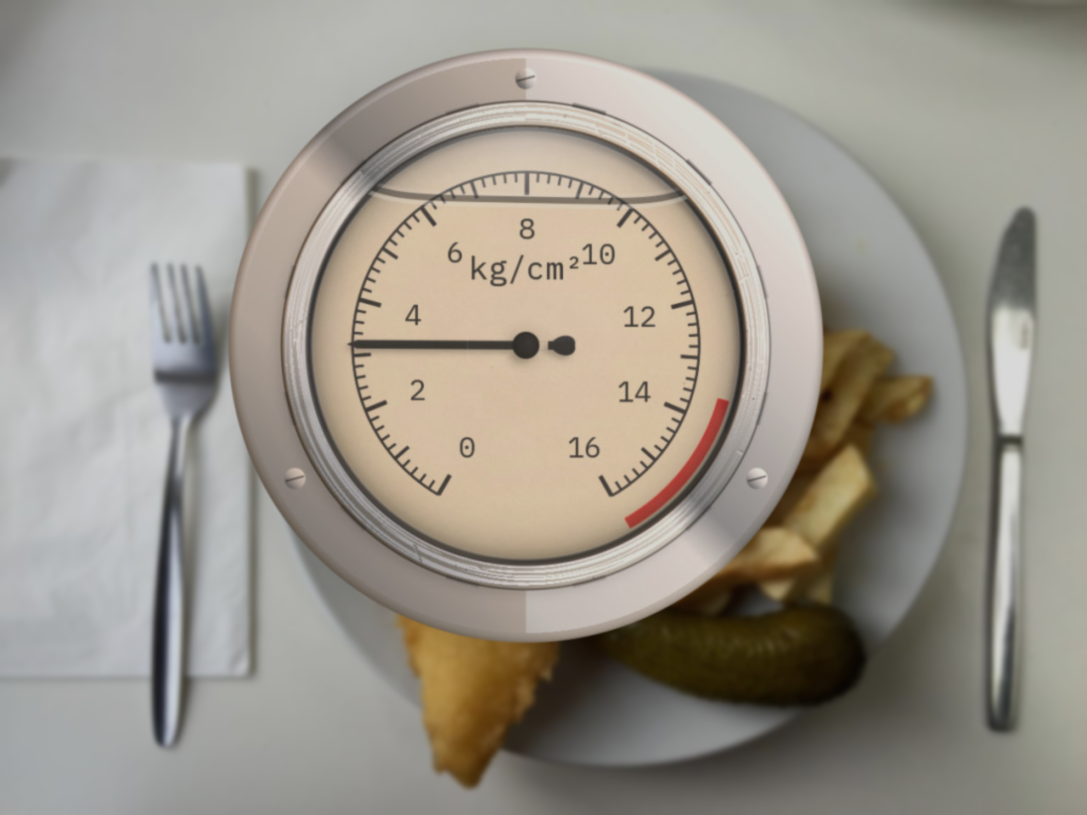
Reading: **3.2** kg/cm²
